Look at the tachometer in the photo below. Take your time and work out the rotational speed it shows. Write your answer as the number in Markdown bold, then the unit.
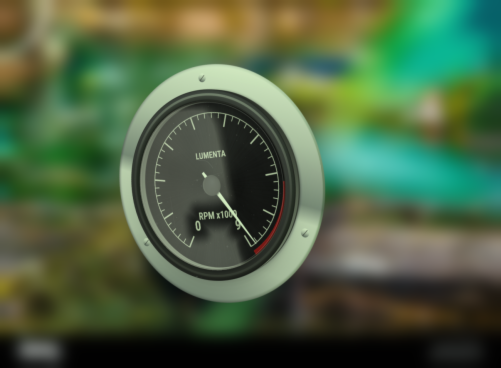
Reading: **8800** rpm
